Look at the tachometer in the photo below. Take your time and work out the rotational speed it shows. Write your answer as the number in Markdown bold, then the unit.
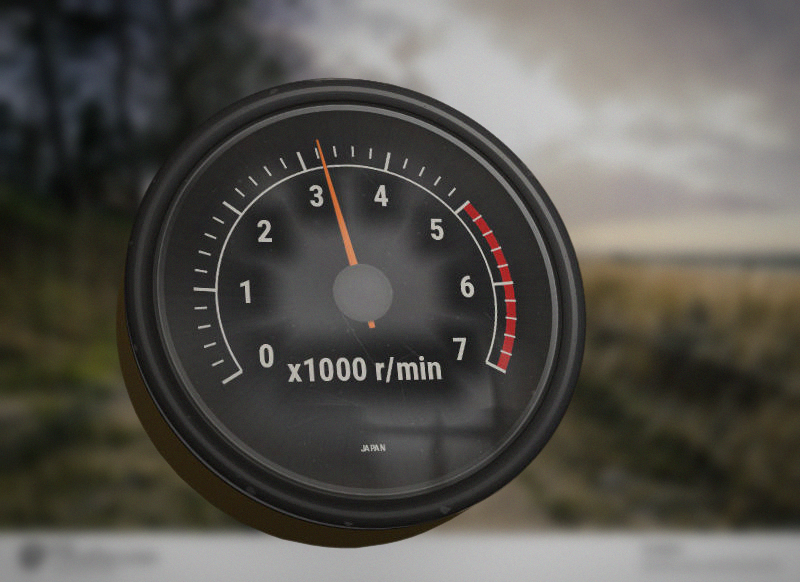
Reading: **3200** rpm
